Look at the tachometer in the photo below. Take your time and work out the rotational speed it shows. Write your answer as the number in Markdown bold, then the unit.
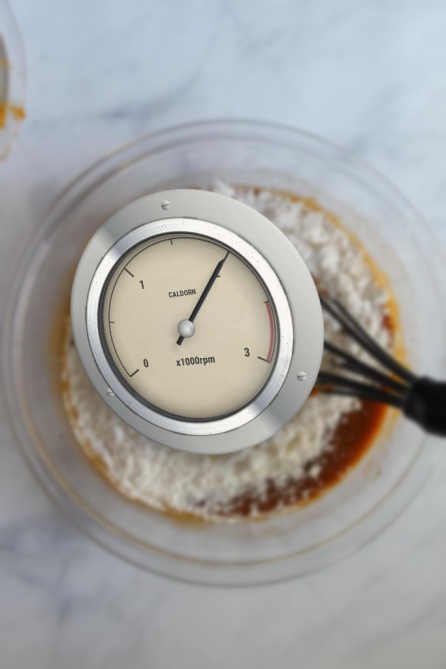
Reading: **2000** rpm
